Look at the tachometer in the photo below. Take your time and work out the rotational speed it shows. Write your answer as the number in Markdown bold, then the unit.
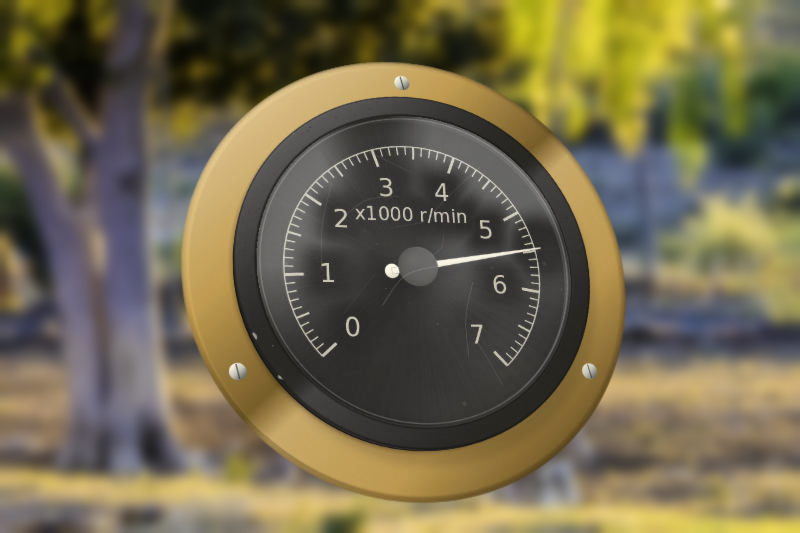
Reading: **5500** rpm
